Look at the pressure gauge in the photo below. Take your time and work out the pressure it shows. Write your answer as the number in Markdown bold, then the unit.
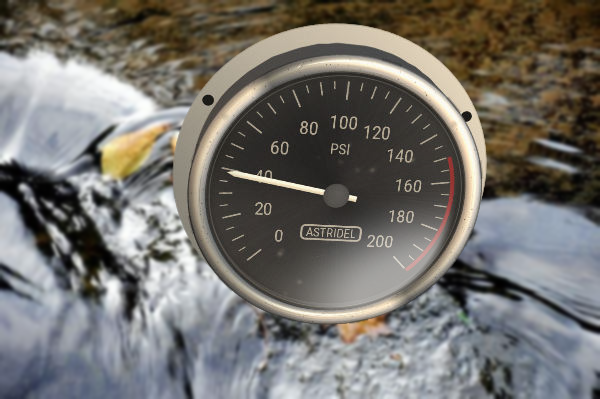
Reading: **40** psi
